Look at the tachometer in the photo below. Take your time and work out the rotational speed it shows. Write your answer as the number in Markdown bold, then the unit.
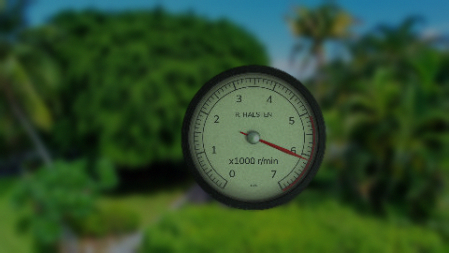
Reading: **6100** rpm
